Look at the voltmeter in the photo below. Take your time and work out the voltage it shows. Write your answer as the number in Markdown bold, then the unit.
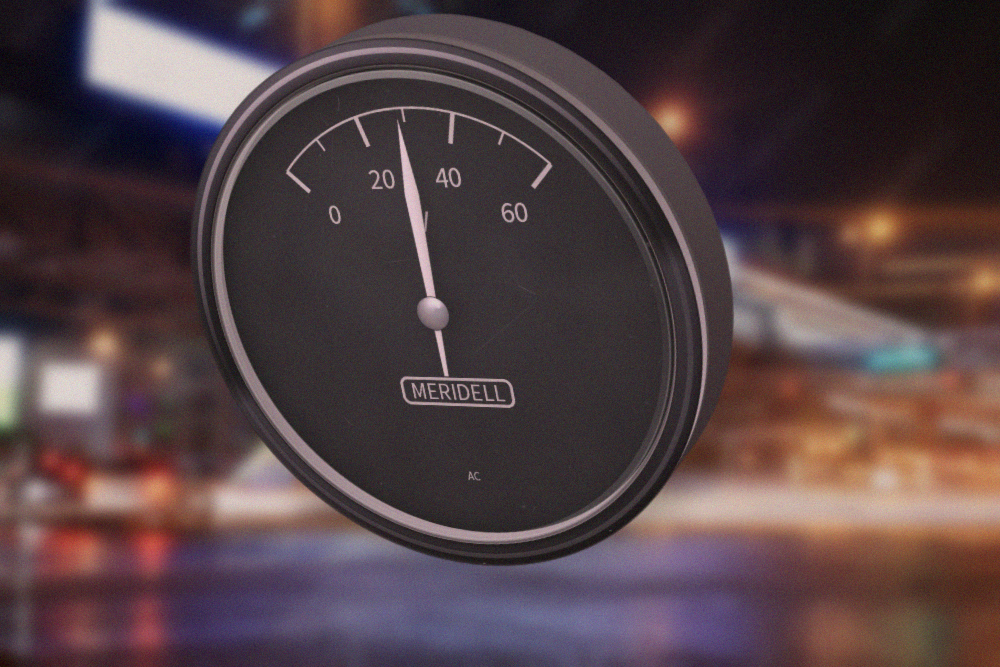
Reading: **30** V
